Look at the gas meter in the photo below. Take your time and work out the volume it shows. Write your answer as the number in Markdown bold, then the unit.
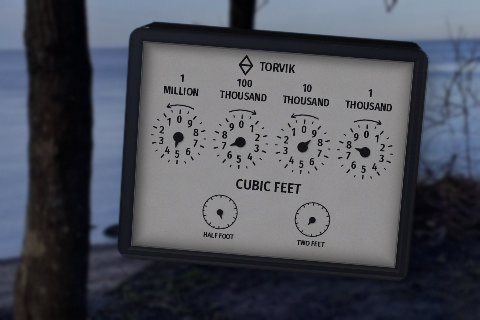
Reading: **468800** ft³
